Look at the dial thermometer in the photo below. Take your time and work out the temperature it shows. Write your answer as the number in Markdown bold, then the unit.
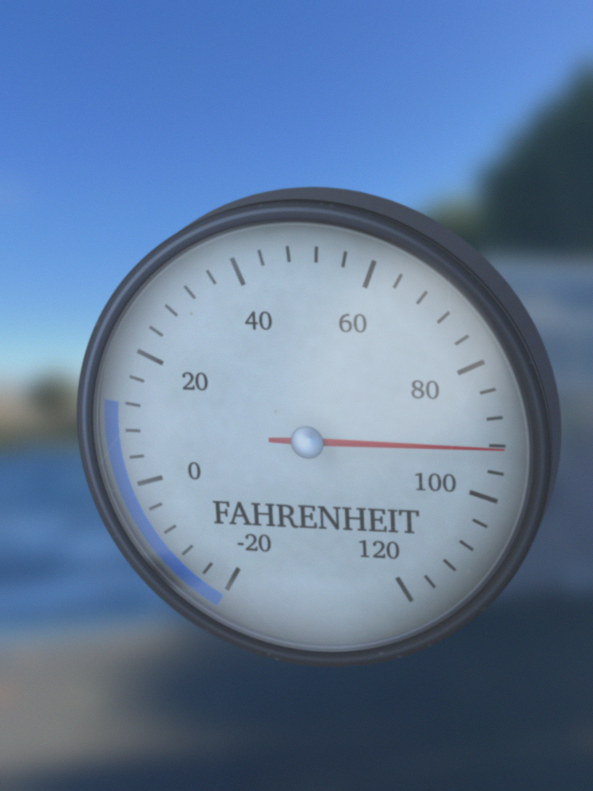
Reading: **92** °F
